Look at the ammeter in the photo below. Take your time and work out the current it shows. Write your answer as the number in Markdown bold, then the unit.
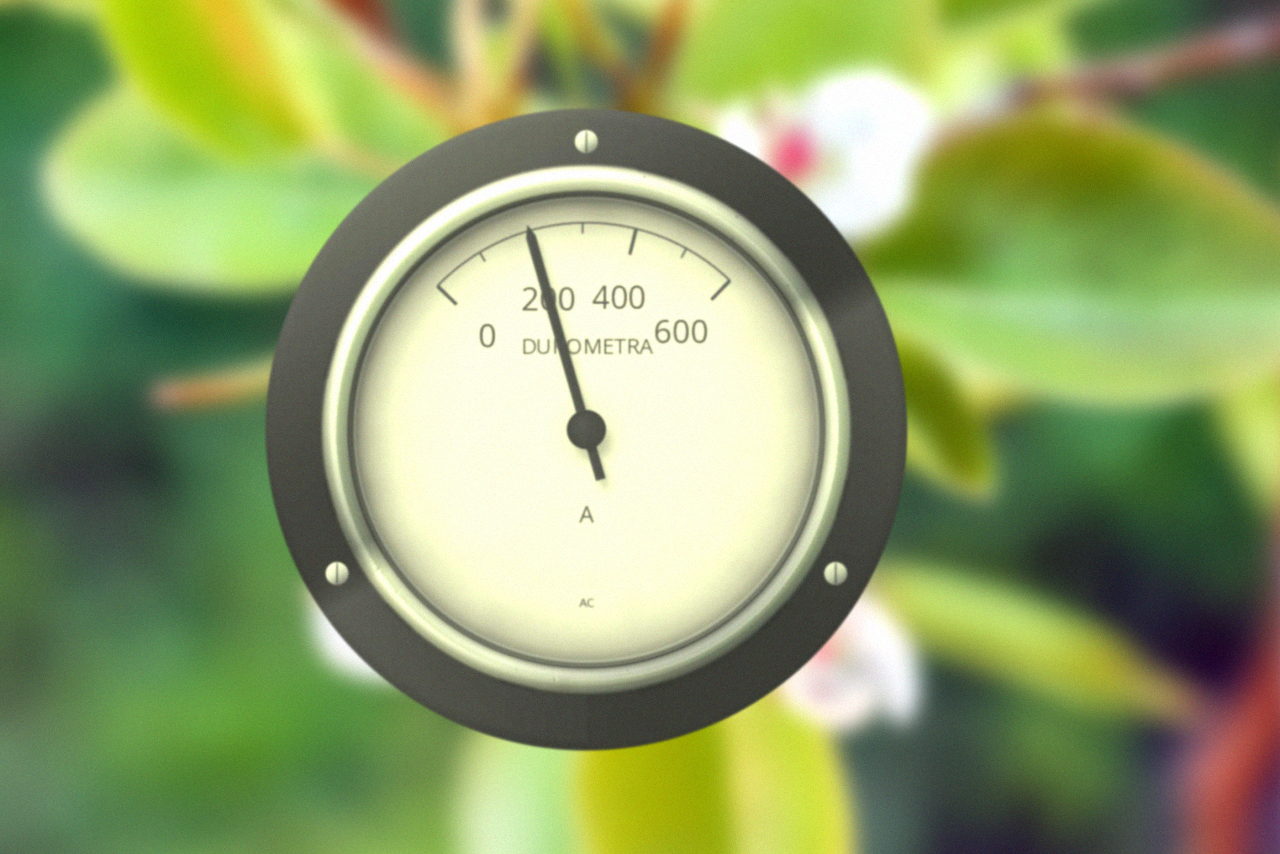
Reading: **200** A
